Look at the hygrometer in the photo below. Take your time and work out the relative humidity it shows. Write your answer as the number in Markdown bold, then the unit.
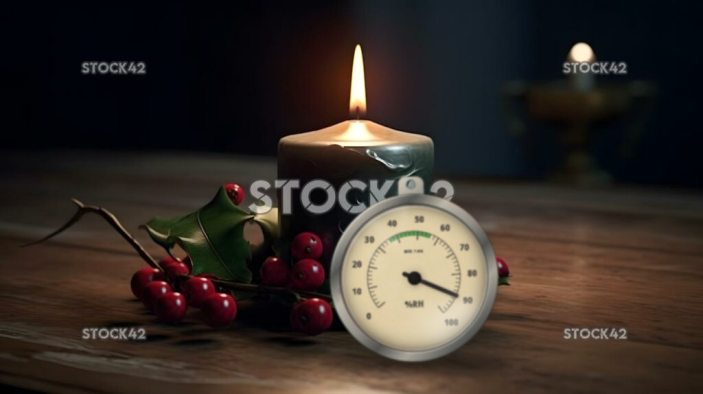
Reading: **90** %
